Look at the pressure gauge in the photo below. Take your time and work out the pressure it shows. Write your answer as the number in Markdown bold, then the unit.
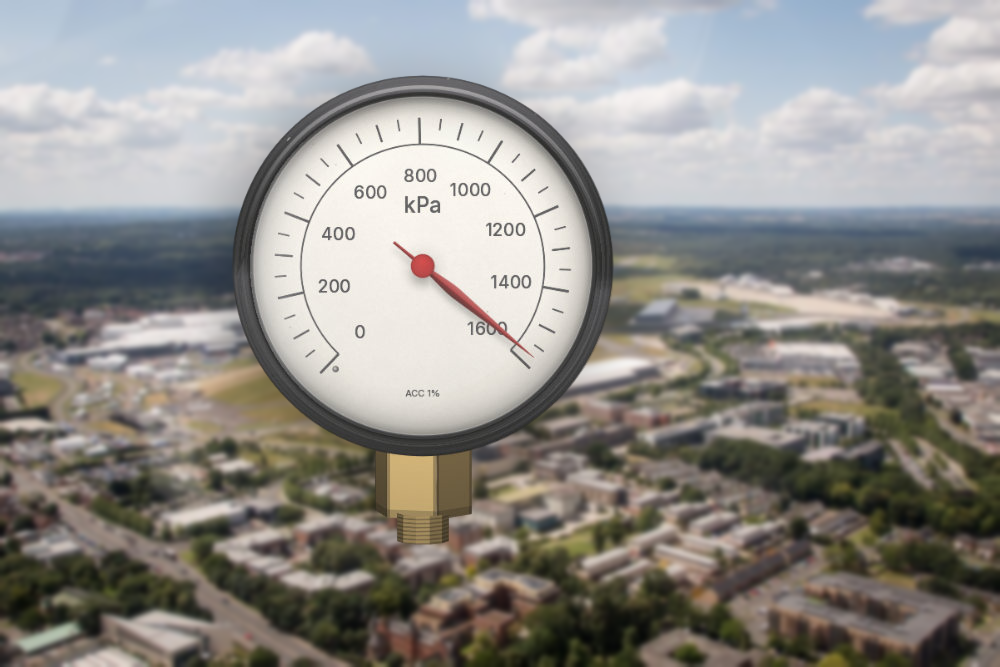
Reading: **1575** kPa
